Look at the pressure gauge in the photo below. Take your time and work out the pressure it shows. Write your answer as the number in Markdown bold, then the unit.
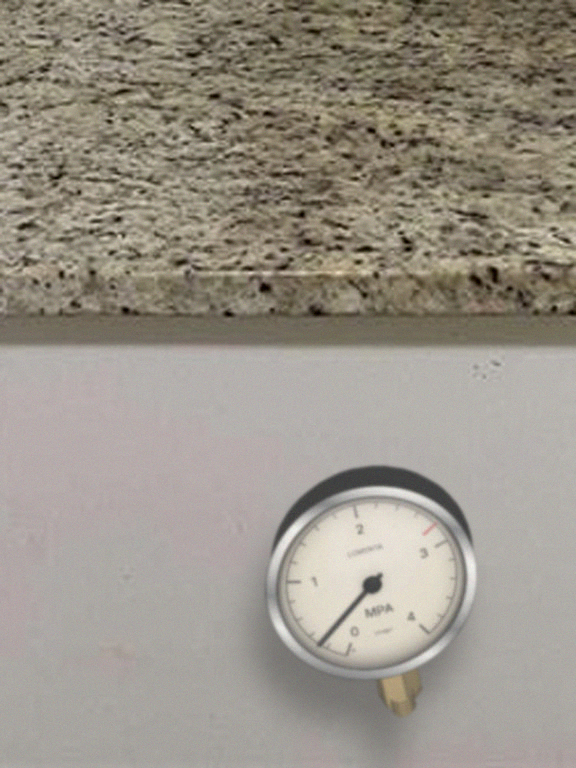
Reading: **0.3** MPa
